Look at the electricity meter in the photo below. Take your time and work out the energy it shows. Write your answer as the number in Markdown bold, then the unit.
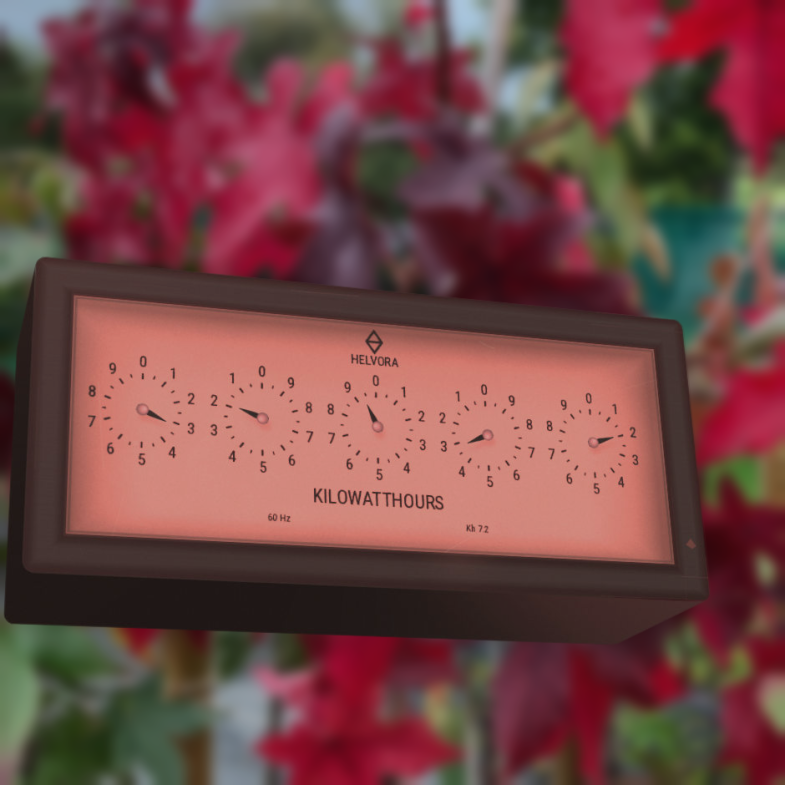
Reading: **31932** kWh
